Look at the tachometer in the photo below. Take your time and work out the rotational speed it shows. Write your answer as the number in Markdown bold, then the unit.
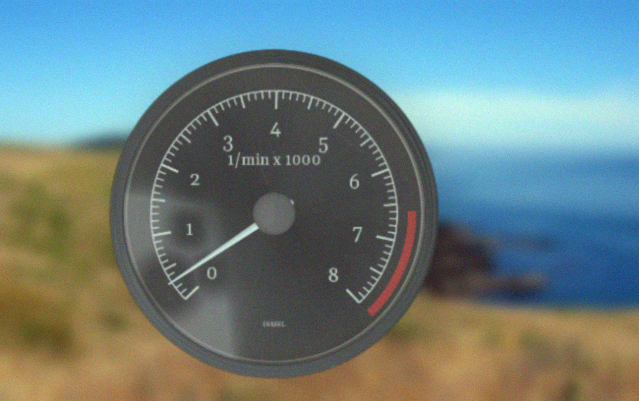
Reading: **300** rpm
